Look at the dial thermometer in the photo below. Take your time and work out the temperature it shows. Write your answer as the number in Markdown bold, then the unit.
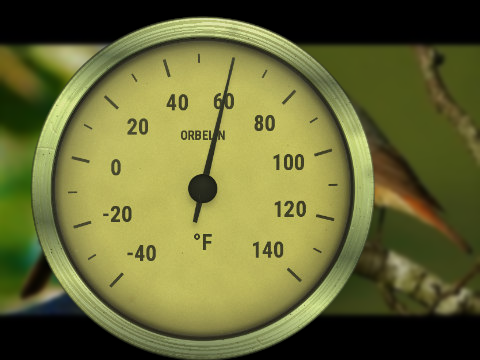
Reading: **60** °F
